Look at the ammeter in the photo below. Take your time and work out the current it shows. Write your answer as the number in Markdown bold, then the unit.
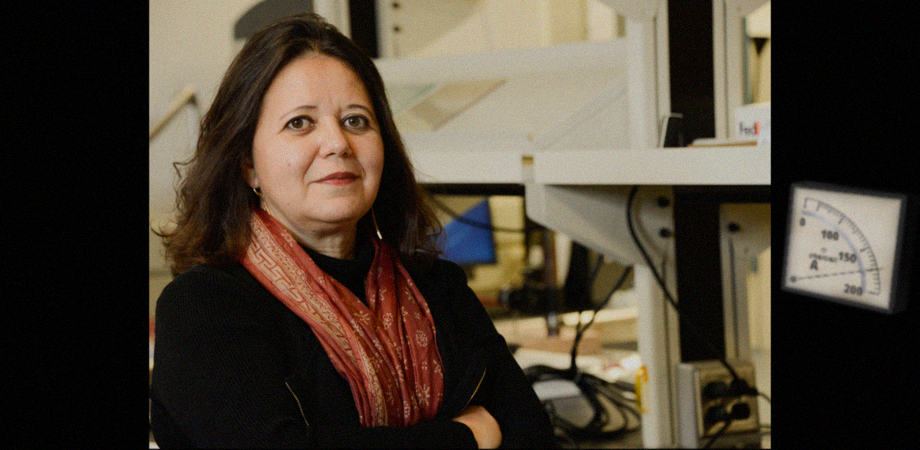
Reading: **175** A
